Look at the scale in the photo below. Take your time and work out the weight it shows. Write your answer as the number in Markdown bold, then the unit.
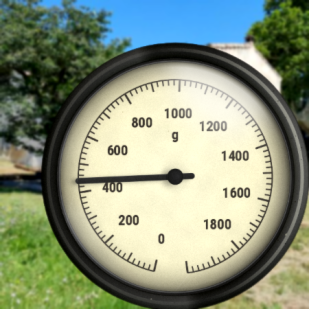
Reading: **440** g
